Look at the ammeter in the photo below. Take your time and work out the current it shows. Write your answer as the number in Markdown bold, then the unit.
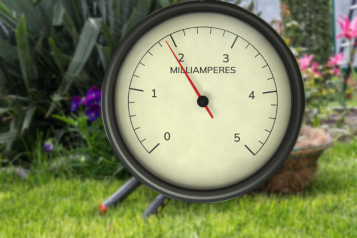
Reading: **1.9** mA
